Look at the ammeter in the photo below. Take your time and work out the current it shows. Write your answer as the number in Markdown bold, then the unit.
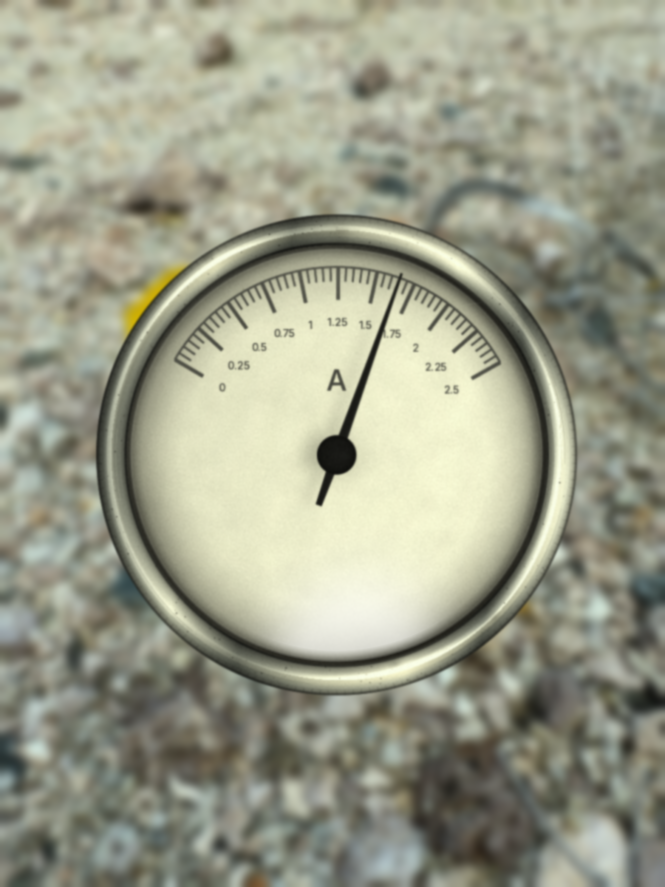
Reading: **1.65** A
